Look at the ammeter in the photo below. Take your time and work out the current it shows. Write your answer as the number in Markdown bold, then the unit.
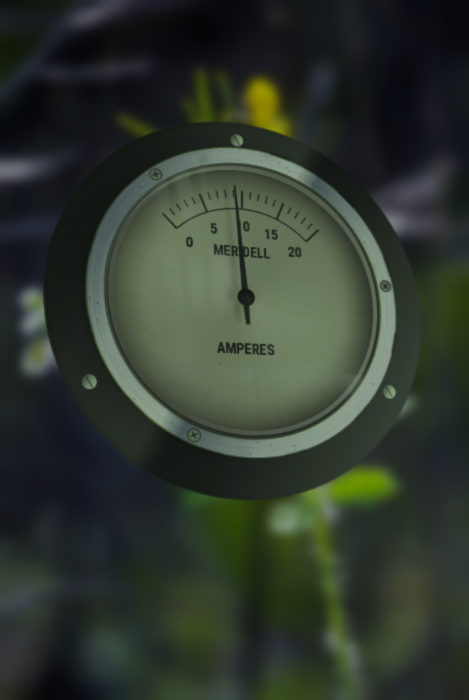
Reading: **9** A
